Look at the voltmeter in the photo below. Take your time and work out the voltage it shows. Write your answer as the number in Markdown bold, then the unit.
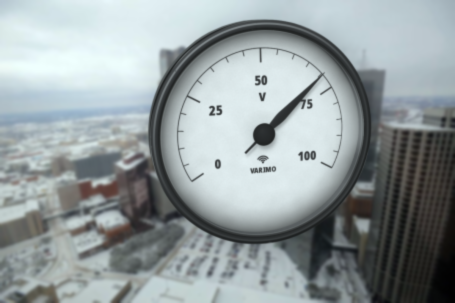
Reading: **70** V
